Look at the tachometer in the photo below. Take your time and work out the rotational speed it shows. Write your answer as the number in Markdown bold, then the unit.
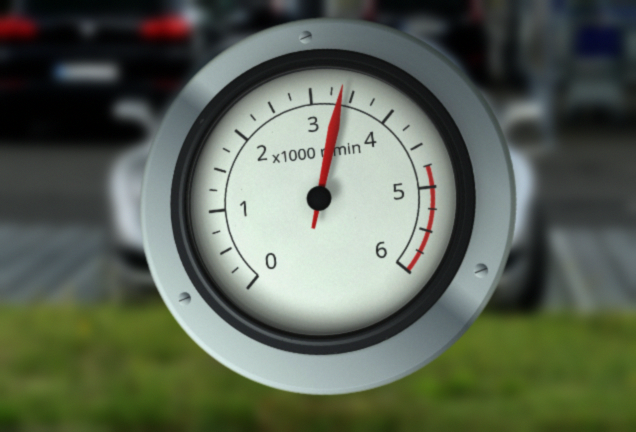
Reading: **3375** rpm
